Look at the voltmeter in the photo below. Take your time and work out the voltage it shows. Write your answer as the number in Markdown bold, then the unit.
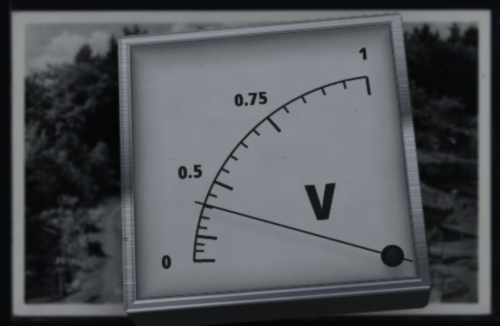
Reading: **0.4** V
